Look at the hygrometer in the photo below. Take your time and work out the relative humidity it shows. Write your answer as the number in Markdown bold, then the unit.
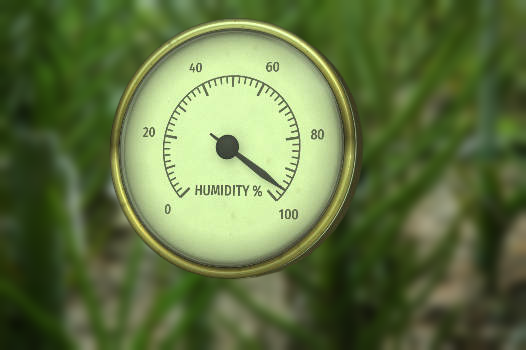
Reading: **96** %
